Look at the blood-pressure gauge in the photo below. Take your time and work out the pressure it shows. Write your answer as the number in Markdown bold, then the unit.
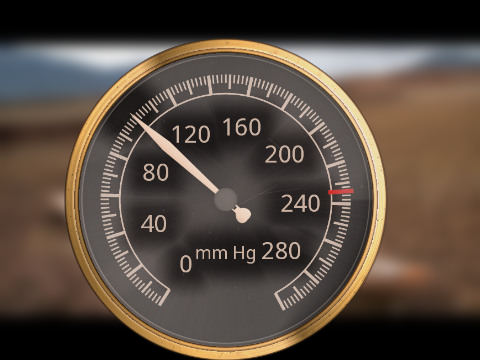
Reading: **100** mmHg
